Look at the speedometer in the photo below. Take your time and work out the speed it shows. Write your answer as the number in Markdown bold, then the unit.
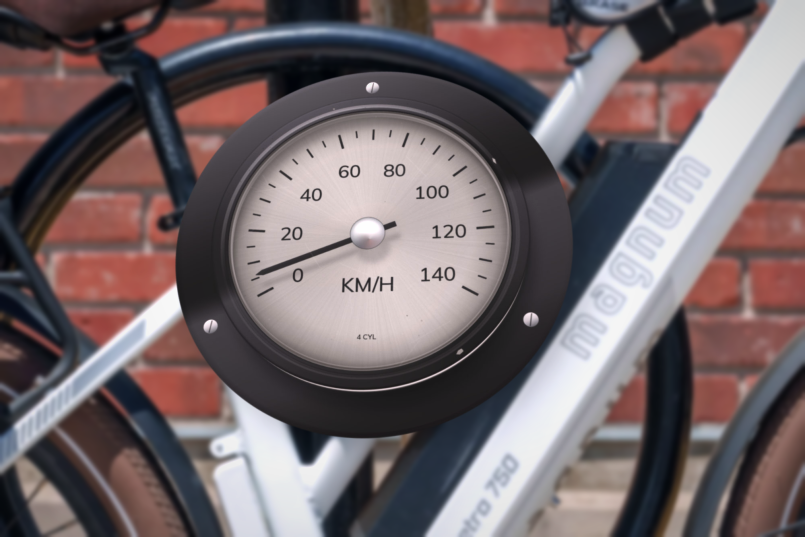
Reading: **5** km/h
